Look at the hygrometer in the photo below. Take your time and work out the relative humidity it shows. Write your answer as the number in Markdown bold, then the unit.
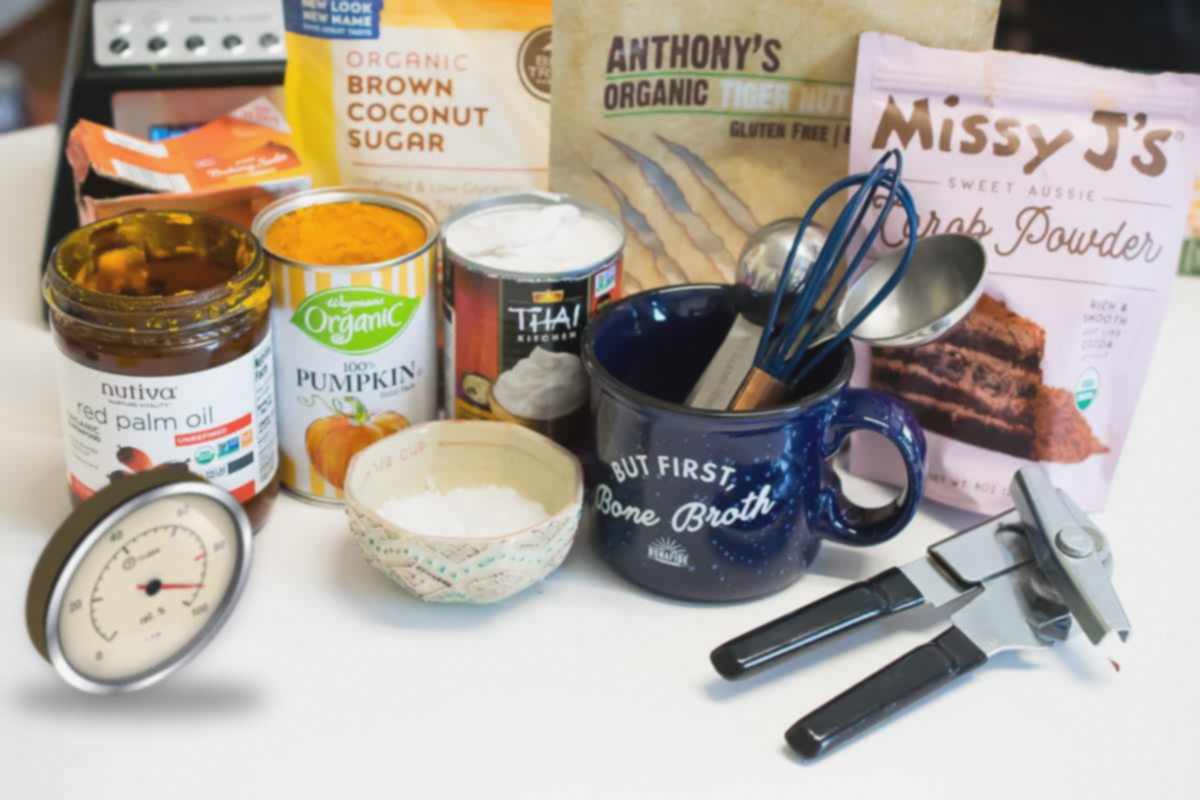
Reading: **92** %
